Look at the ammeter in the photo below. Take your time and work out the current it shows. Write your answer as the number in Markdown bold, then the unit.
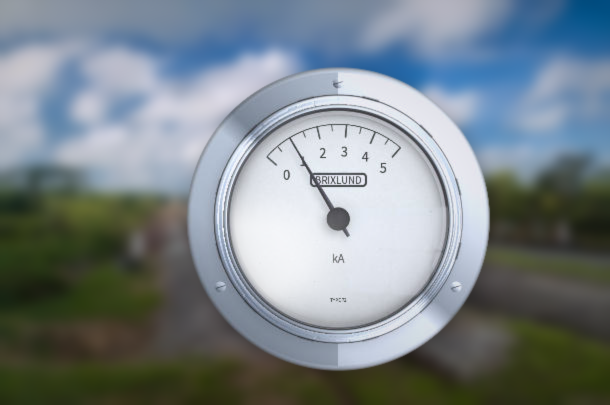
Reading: **1** kA
